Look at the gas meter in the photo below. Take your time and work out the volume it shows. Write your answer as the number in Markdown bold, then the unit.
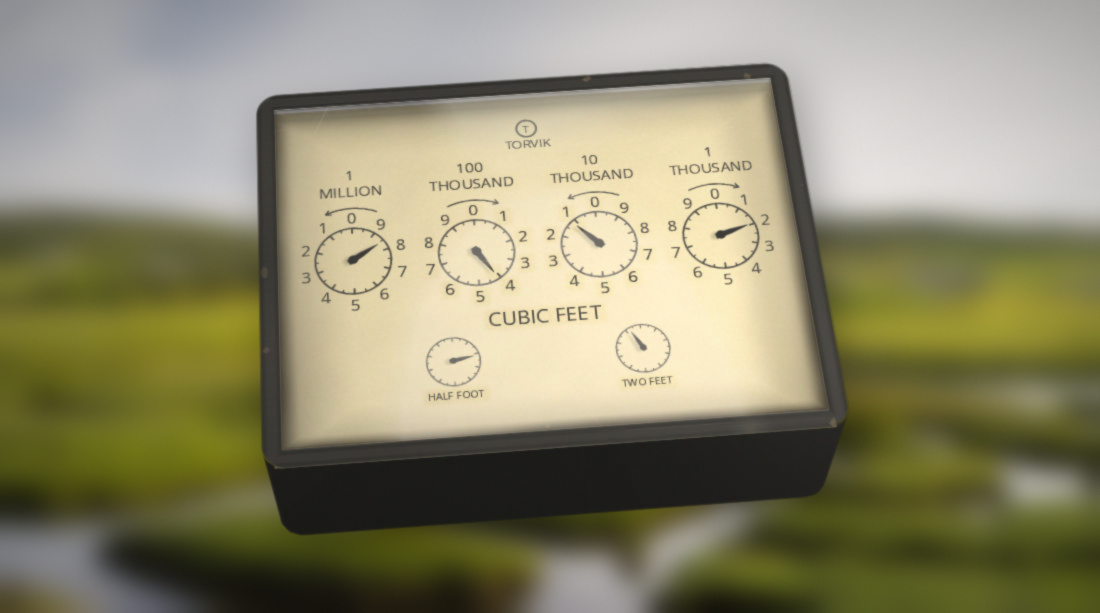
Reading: **841200** ft³
